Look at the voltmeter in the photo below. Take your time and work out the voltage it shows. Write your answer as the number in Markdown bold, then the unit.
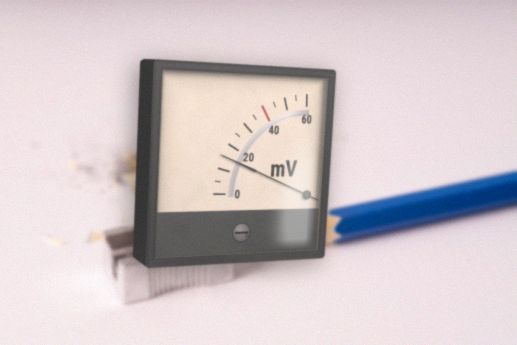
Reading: **15** mV
